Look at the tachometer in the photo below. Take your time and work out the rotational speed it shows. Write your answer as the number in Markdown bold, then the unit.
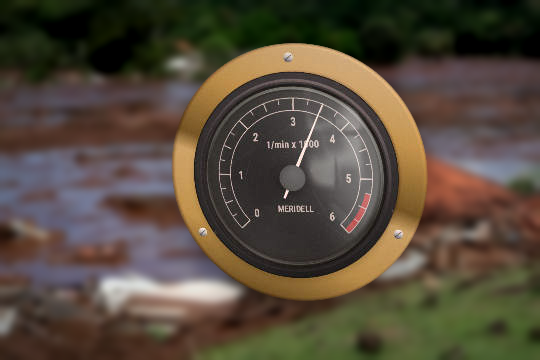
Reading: **3500** rpm
